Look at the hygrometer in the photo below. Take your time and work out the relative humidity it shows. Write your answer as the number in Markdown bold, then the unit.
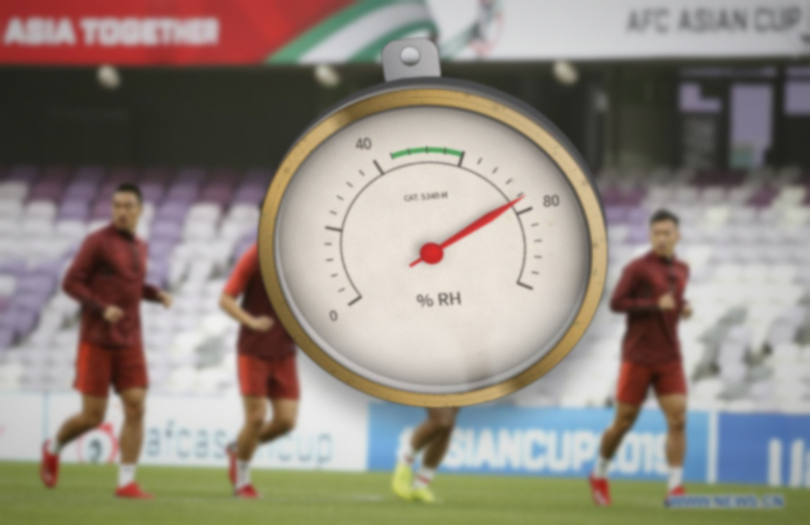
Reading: **76** %
